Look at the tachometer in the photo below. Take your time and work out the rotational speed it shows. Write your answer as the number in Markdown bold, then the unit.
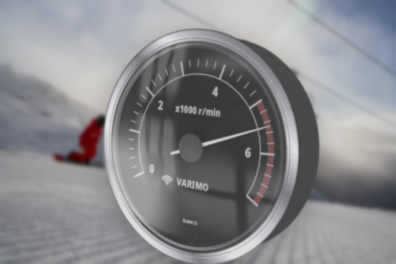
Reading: **5500** rpm
